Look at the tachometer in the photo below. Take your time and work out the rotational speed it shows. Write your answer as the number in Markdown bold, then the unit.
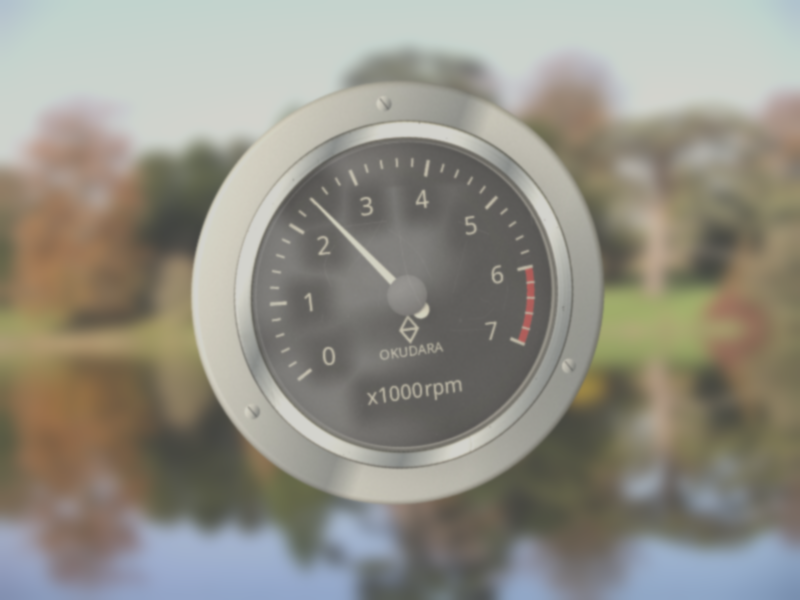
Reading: **2400** rpm
